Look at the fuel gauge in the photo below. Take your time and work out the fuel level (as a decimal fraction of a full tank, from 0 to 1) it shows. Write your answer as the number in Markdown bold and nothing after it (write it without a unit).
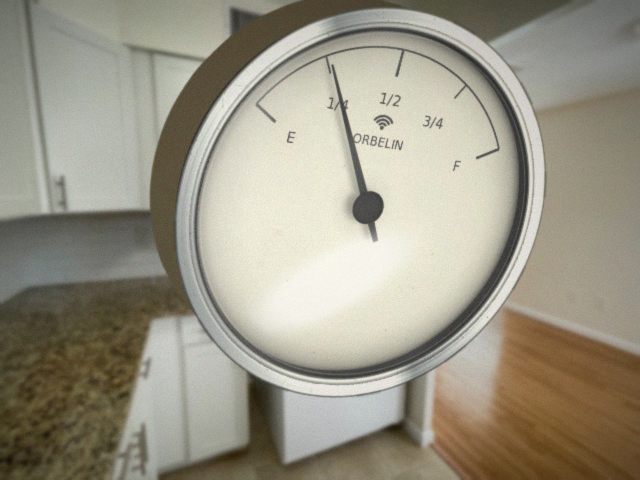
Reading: **0.25**
